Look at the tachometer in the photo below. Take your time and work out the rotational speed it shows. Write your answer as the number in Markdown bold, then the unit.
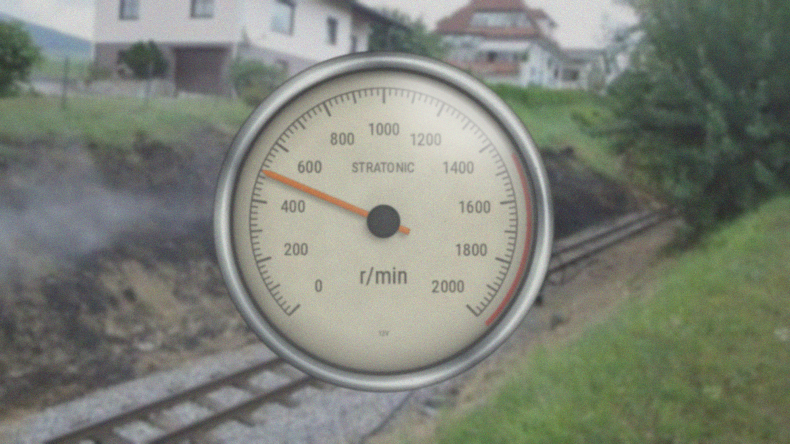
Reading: **500** rpm
